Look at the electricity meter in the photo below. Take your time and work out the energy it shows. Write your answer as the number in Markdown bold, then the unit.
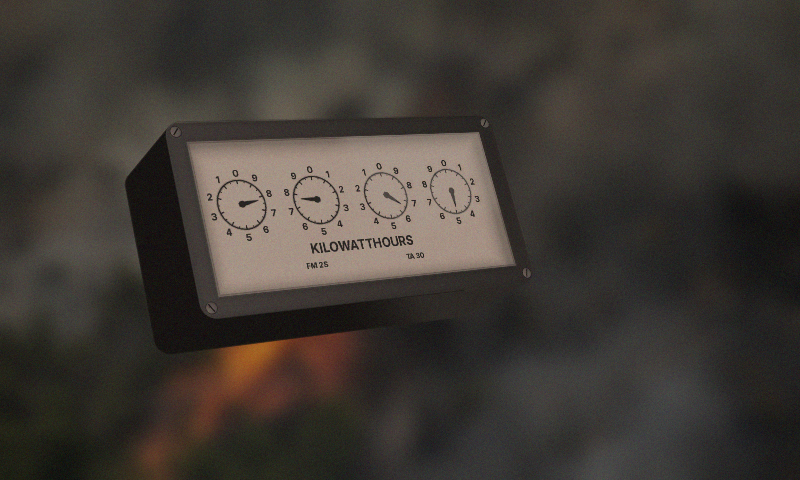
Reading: **7765** kWh
